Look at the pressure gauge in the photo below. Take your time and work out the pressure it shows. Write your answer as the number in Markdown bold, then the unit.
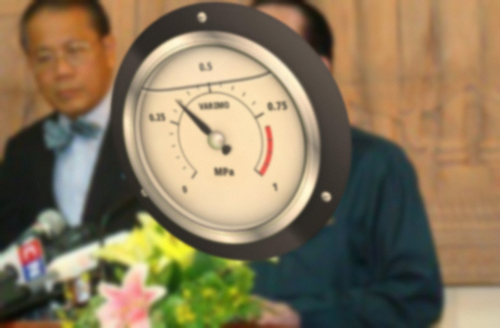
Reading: **0.35** MPa
